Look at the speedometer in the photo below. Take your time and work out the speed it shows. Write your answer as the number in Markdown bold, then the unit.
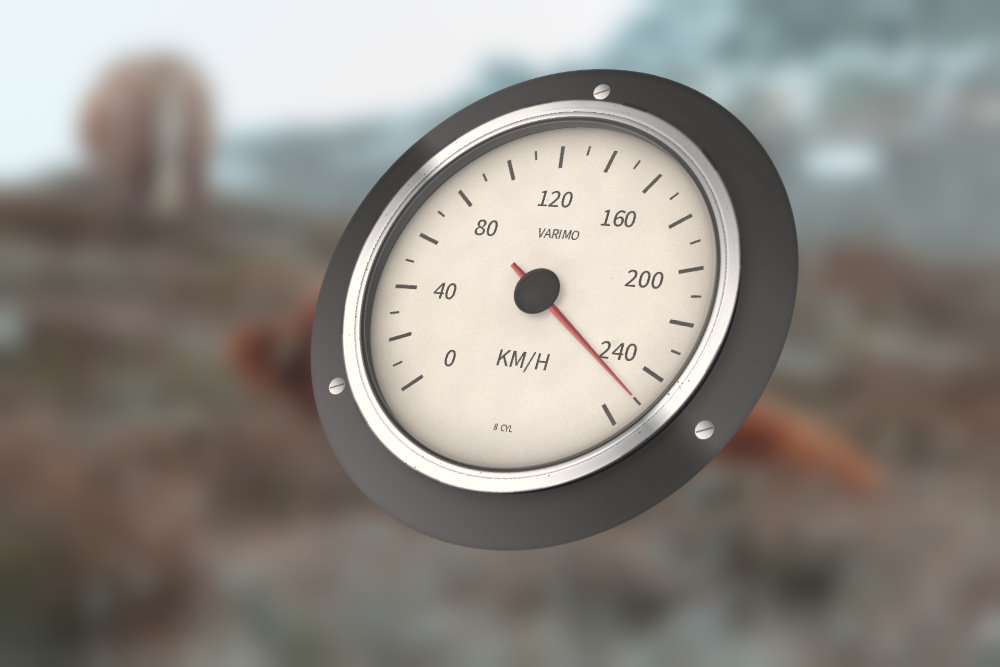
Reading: **250** km/h
